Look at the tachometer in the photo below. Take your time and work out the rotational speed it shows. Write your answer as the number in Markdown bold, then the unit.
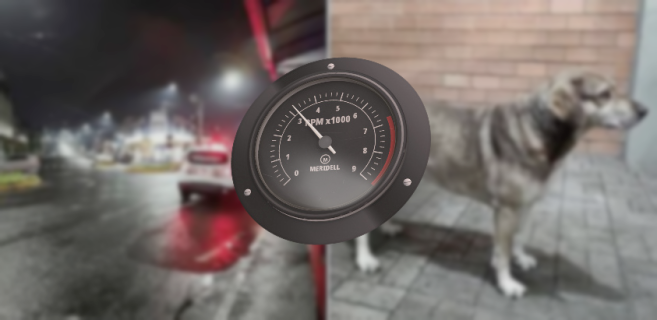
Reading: **3200** rpm
